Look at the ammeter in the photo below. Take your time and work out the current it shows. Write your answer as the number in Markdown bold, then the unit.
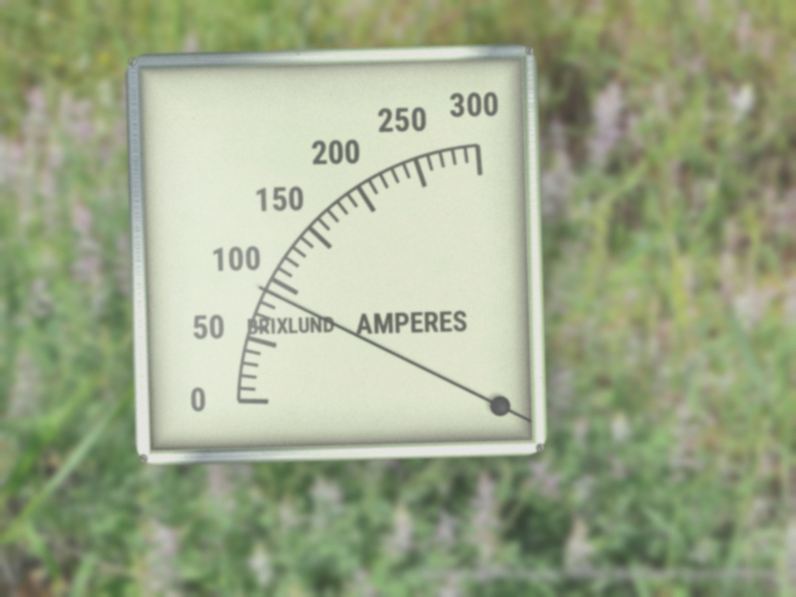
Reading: **90** A
